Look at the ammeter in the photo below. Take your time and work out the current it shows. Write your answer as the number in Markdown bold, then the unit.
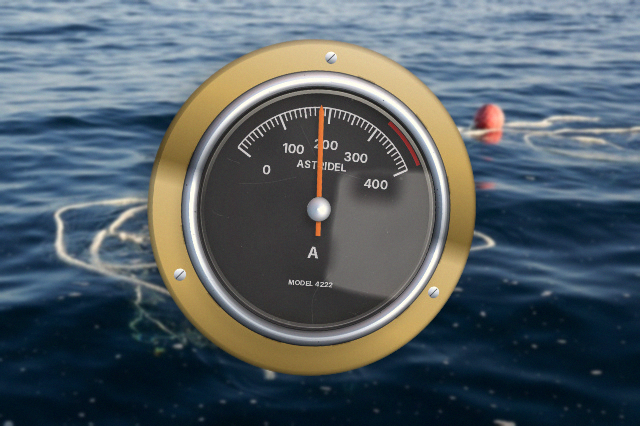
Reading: **180** A
